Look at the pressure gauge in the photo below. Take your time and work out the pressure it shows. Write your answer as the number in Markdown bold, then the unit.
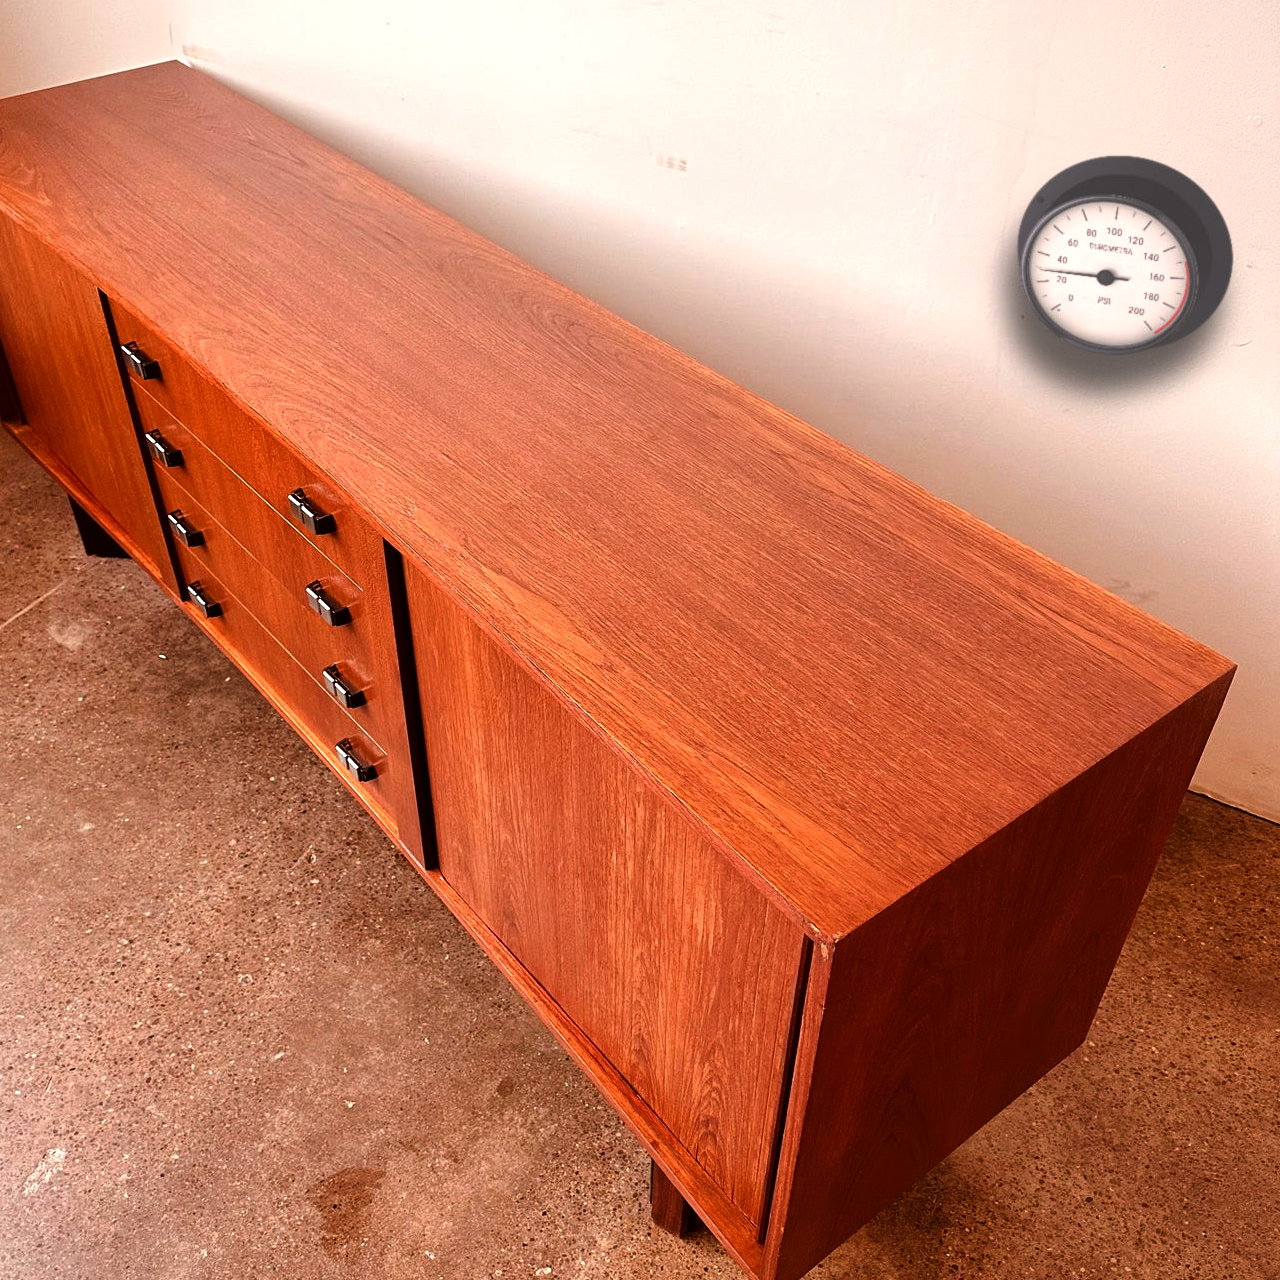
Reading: **30** psi
